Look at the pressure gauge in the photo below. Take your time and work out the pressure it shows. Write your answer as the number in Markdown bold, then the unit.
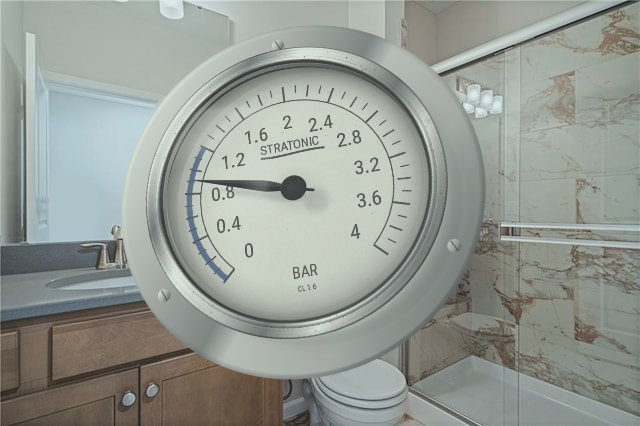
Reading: **0.9** bar
